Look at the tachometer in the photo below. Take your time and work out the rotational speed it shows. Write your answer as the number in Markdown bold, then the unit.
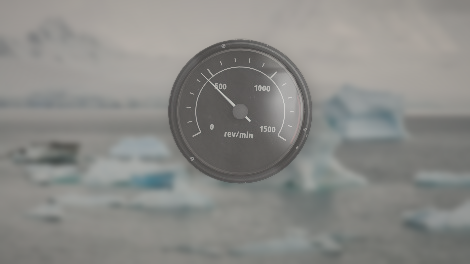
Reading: **450** rpm
